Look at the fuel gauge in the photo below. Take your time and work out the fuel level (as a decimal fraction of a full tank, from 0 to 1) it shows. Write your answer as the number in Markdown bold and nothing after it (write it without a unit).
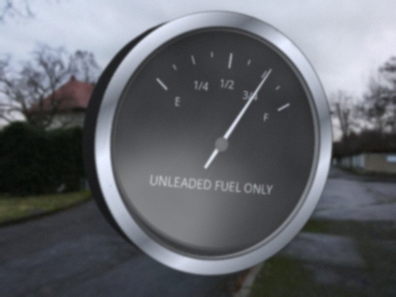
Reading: **0.75**
